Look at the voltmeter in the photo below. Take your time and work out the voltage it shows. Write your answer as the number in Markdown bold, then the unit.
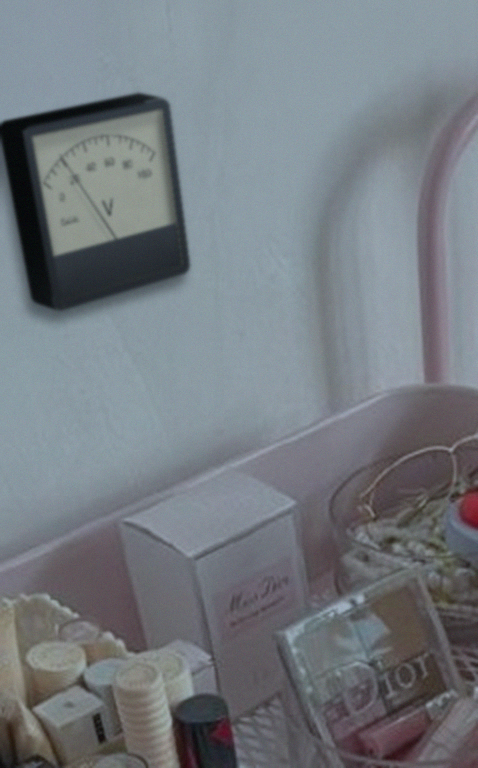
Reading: **20** V
